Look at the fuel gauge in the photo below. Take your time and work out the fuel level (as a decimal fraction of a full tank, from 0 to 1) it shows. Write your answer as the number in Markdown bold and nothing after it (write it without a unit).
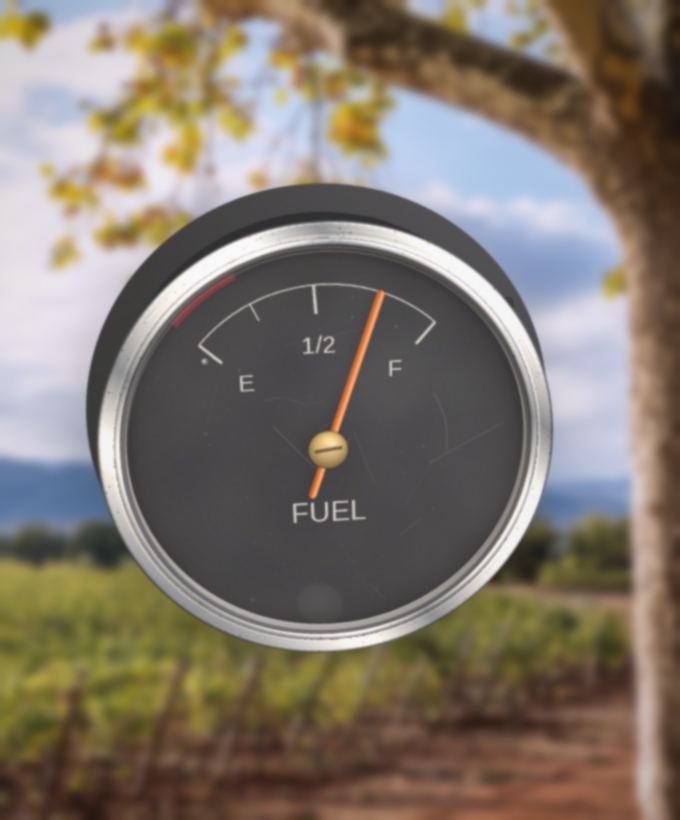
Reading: **0.75**
